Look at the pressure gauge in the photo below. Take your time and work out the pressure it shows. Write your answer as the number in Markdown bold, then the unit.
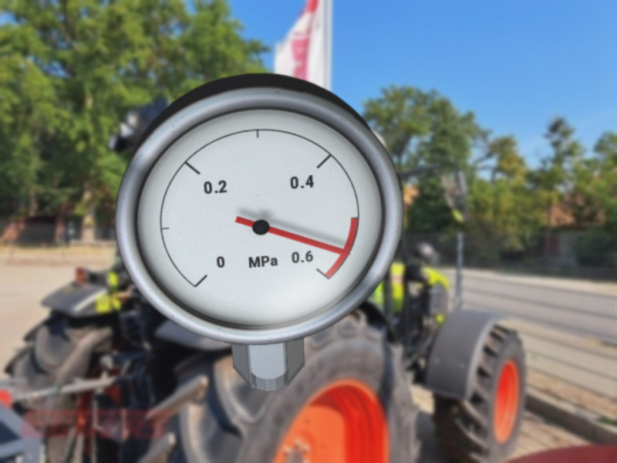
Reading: **0.55** MPa
